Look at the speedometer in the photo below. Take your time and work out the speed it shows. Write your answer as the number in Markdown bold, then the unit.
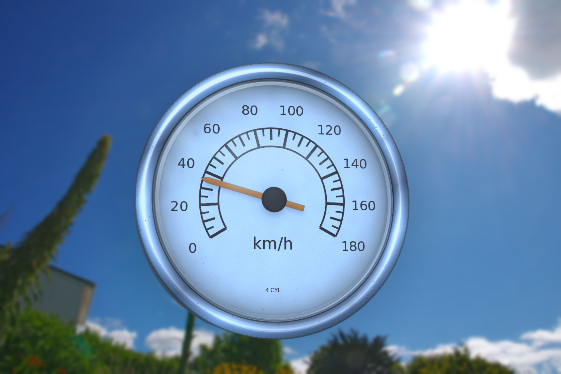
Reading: **35** km/h
